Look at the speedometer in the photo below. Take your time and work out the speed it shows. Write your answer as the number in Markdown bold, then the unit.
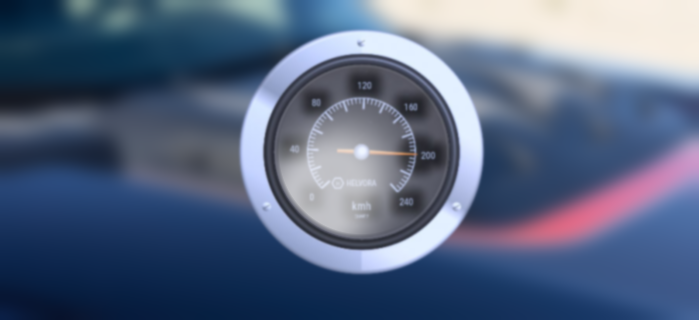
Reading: **200** km/h
